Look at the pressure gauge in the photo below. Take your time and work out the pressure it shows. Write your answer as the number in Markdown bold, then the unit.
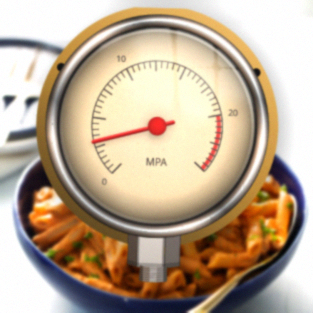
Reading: **3** MPa
